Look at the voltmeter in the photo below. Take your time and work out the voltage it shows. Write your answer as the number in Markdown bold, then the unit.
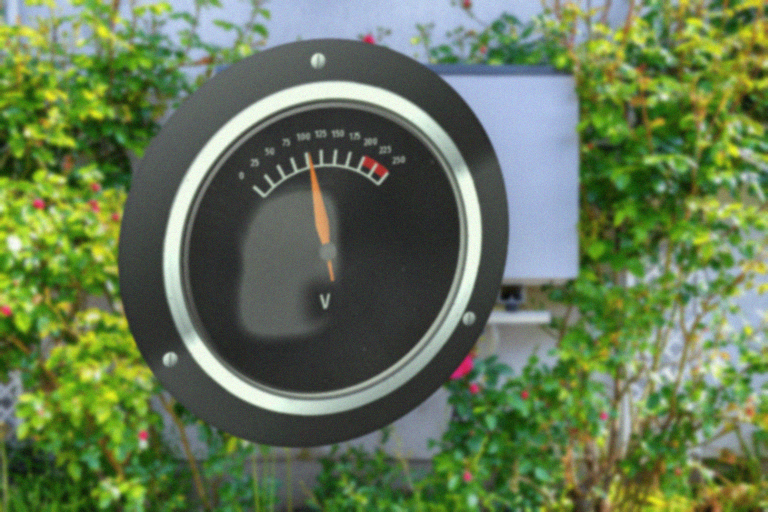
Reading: **100** V
